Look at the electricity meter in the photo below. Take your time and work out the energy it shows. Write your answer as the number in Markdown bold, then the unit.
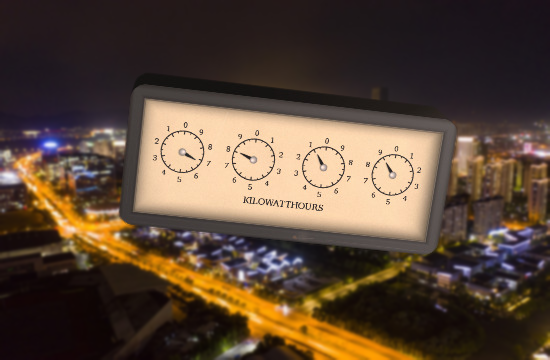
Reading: **6809** kWh
